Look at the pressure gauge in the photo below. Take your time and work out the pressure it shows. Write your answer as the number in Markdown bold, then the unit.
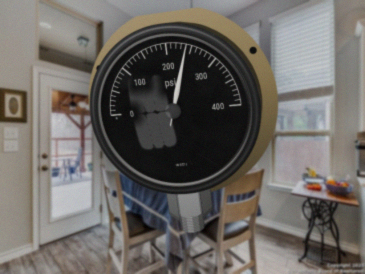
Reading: **240** psi
